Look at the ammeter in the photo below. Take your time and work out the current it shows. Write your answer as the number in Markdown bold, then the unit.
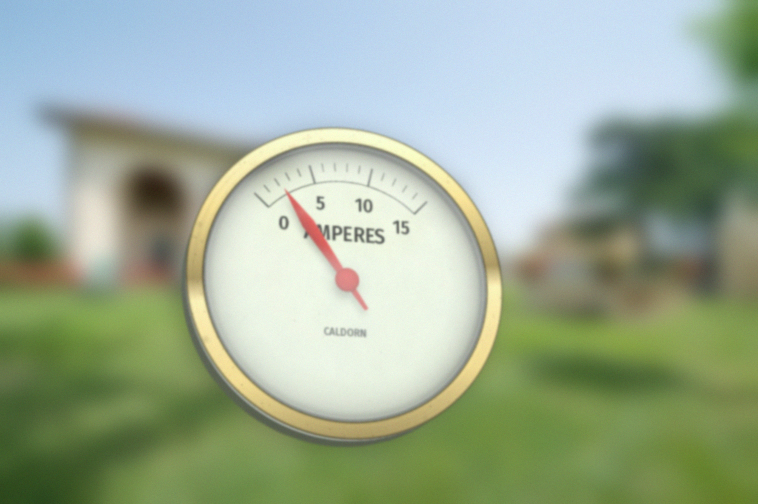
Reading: **2** A
